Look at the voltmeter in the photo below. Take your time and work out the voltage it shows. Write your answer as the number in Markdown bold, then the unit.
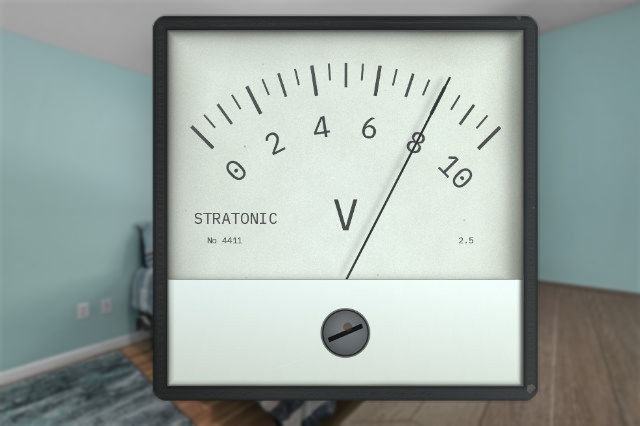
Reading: **8** V
